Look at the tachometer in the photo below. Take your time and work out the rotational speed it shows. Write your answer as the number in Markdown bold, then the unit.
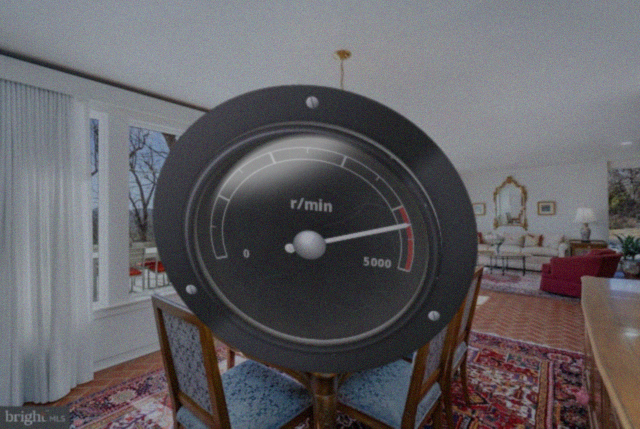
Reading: **4250** rpm
